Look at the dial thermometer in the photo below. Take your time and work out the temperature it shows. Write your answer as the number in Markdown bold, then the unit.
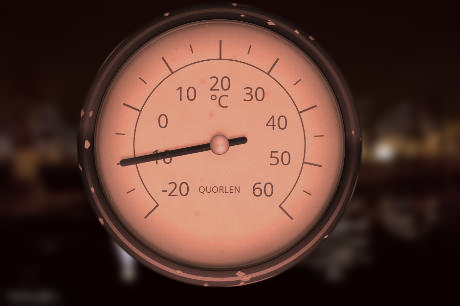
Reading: **-10** °C
